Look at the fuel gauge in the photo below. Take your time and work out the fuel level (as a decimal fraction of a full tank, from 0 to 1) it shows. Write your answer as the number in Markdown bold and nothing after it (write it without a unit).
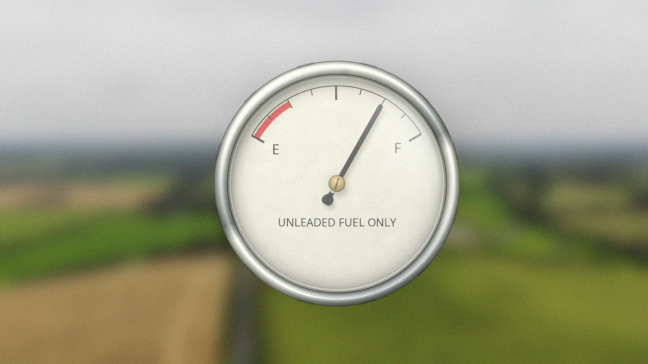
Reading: **0.75**
